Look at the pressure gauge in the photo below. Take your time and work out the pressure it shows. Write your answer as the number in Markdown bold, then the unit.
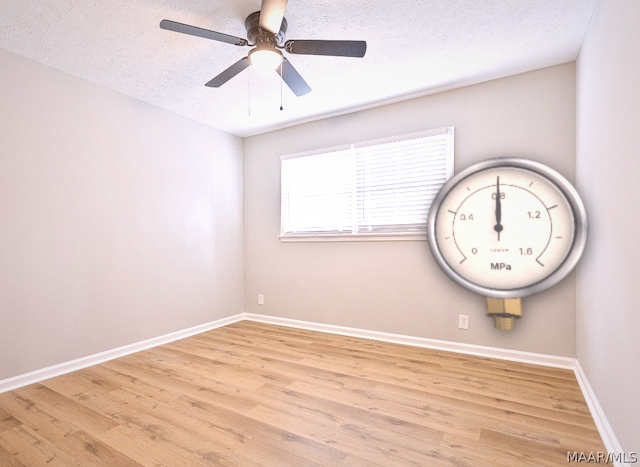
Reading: **0.8** MPa
